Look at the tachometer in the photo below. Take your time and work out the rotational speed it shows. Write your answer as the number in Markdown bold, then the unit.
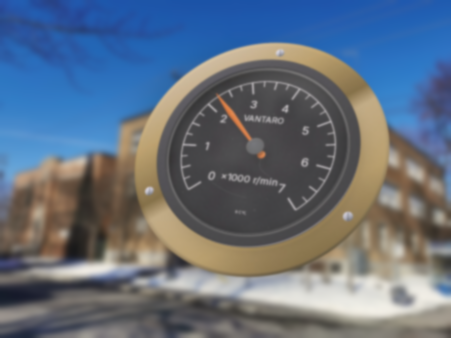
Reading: **2250** rpm
